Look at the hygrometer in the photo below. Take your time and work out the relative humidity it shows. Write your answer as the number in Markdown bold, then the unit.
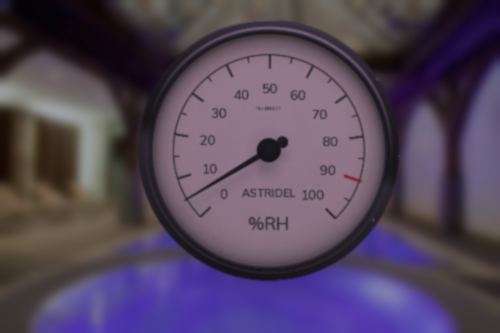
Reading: **5** %
